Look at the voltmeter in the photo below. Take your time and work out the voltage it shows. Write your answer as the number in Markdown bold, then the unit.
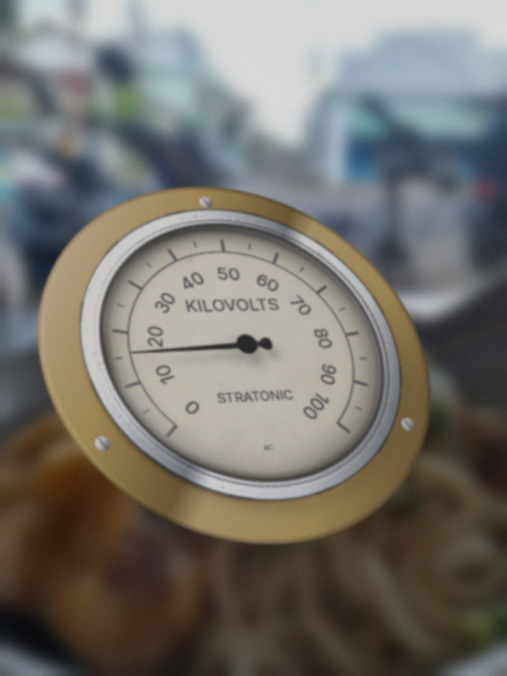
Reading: **15** kV
